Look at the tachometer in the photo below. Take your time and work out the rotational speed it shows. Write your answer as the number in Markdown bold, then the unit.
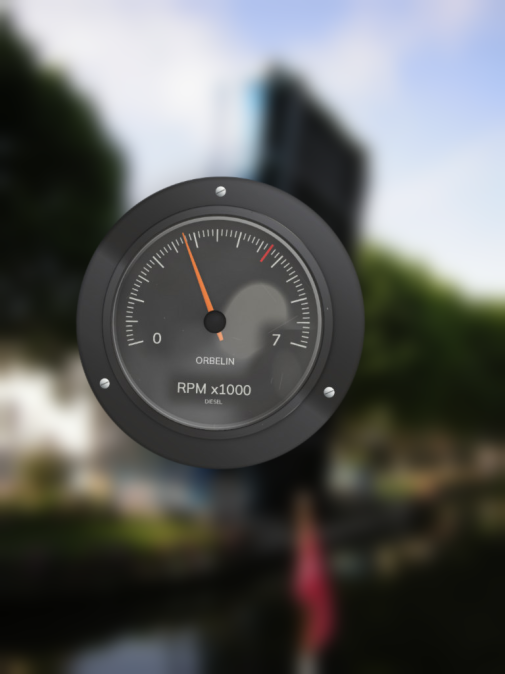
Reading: **2800** rpm
